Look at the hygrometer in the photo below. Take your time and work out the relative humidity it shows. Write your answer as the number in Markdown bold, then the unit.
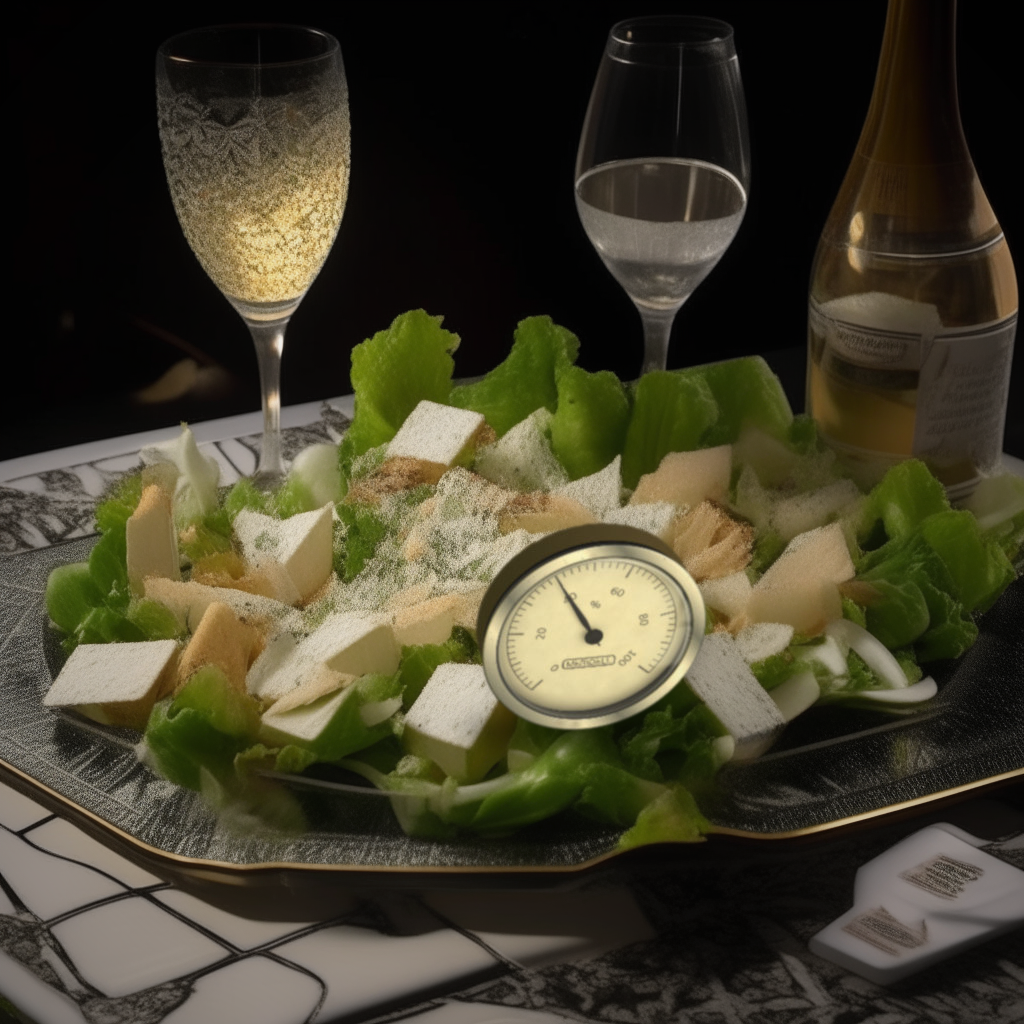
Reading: **40** %
